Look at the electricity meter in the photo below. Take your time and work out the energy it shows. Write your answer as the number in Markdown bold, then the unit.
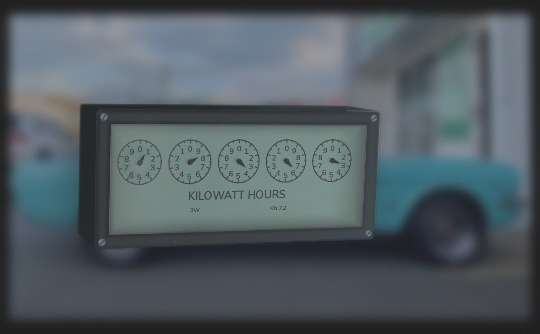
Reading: **8363** kWh
